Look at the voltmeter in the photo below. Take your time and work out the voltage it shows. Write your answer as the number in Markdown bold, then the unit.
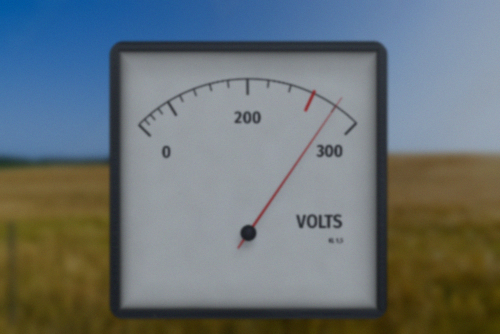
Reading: **280** V
